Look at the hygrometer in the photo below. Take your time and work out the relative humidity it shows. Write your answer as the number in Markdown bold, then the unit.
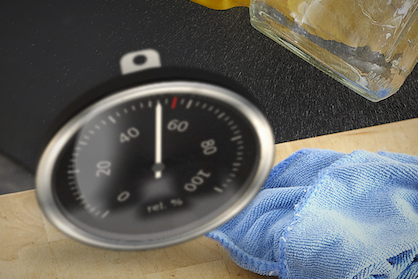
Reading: **52** %
